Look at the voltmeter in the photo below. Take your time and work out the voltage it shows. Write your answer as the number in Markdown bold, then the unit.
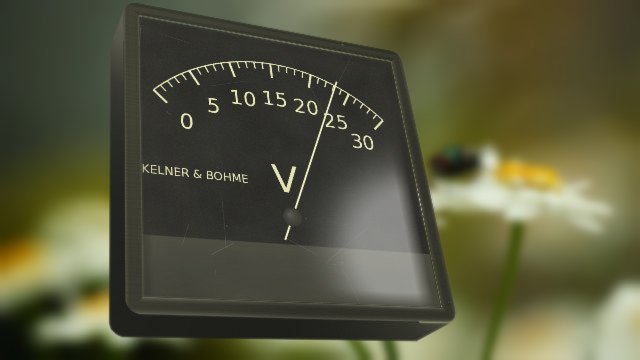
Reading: **23** V
